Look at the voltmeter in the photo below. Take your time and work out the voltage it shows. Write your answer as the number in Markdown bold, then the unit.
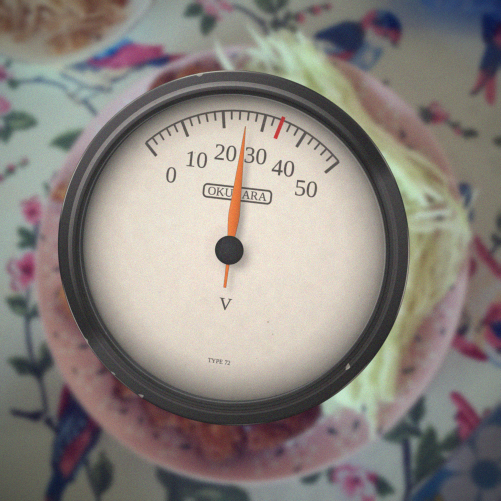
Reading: **26** V
